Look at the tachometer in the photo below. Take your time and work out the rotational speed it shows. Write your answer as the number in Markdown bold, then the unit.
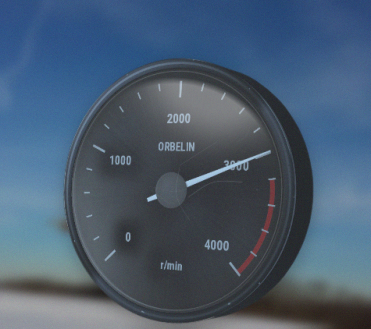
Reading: **3000** rpm
